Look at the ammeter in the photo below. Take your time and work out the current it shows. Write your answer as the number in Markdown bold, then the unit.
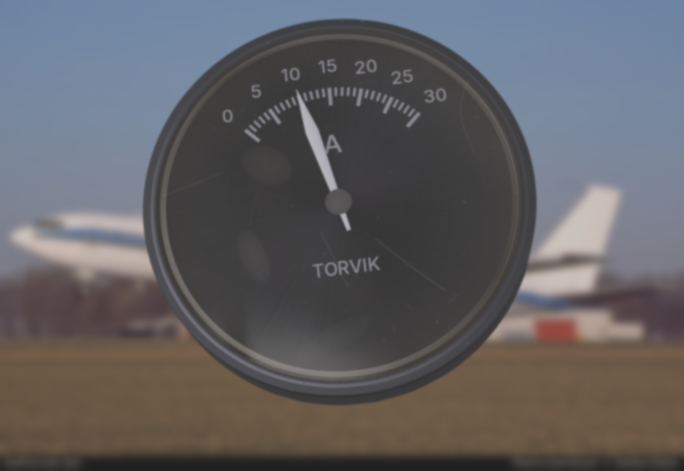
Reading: **10** A
